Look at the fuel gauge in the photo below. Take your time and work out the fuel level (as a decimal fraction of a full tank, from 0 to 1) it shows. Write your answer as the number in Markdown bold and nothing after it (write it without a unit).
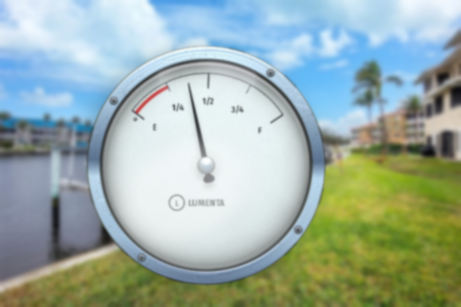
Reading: **0.375**
